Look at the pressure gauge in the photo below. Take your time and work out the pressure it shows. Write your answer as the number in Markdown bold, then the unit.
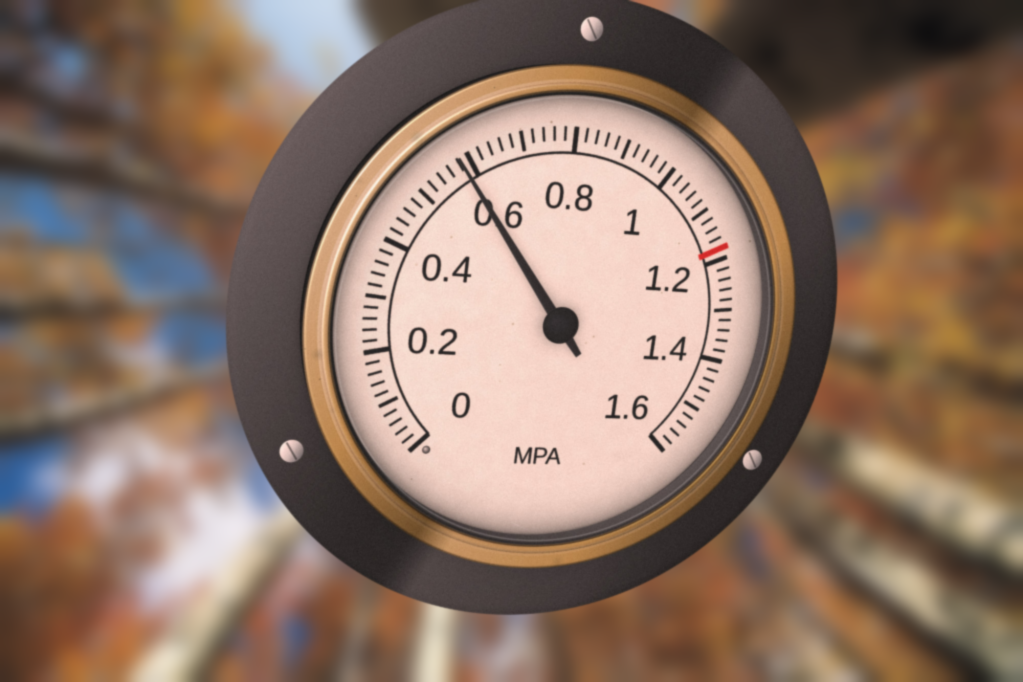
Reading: **0.58** MPa
